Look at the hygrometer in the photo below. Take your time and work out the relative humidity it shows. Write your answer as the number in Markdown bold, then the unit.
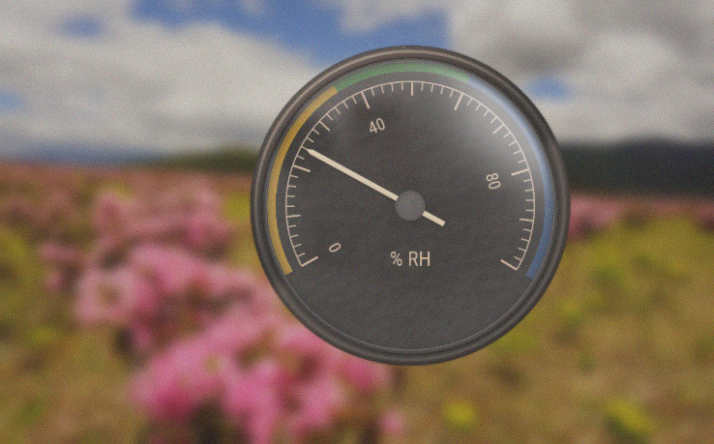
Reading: **24** %
